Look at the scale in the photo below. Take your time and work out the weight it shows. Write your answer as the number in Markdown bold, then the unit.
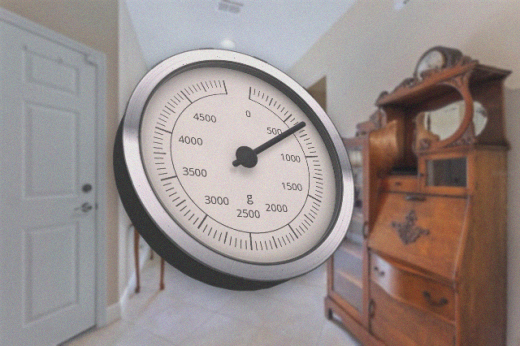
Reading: **650** g
